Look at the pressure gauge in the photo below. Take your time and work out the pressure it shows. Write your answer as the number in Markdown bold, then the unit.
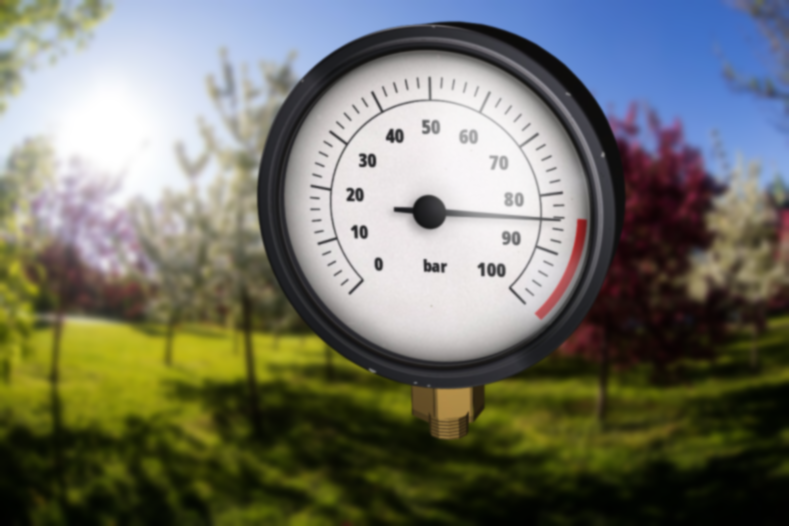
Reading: **84** bar
